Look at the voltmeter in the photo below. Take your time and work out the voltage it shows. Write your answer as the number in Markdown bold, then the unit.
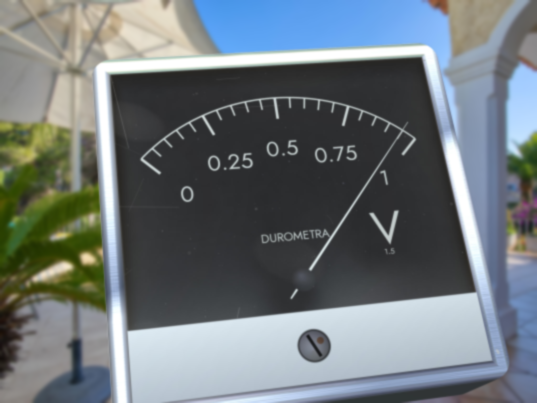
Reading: **0.95** V
